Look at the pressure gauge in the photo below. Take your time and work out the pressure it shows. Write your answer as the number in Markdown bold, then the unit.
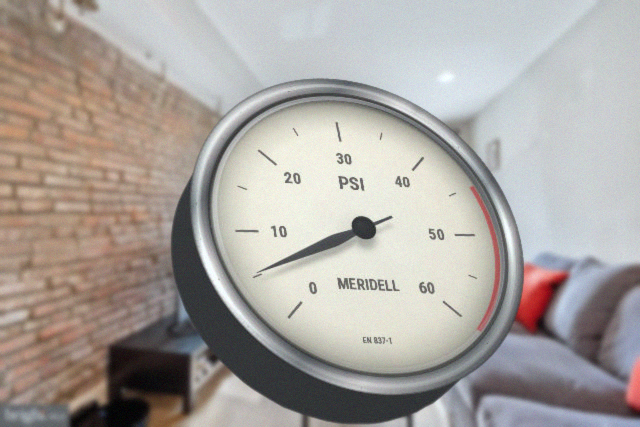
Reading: **5** psi
